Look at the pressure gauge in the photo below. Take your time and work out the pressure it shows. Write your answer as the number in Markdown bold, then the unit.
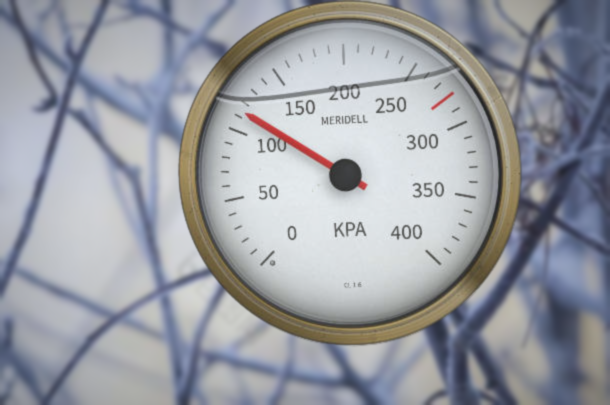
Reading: **115** kPa
